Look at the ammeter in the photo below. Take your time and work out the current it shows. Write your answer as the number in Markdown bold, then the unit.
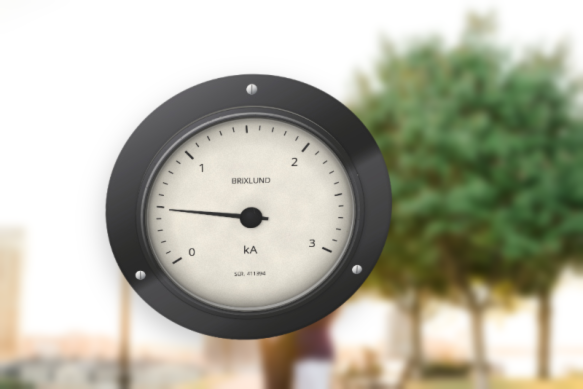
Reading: **0.5** kA
